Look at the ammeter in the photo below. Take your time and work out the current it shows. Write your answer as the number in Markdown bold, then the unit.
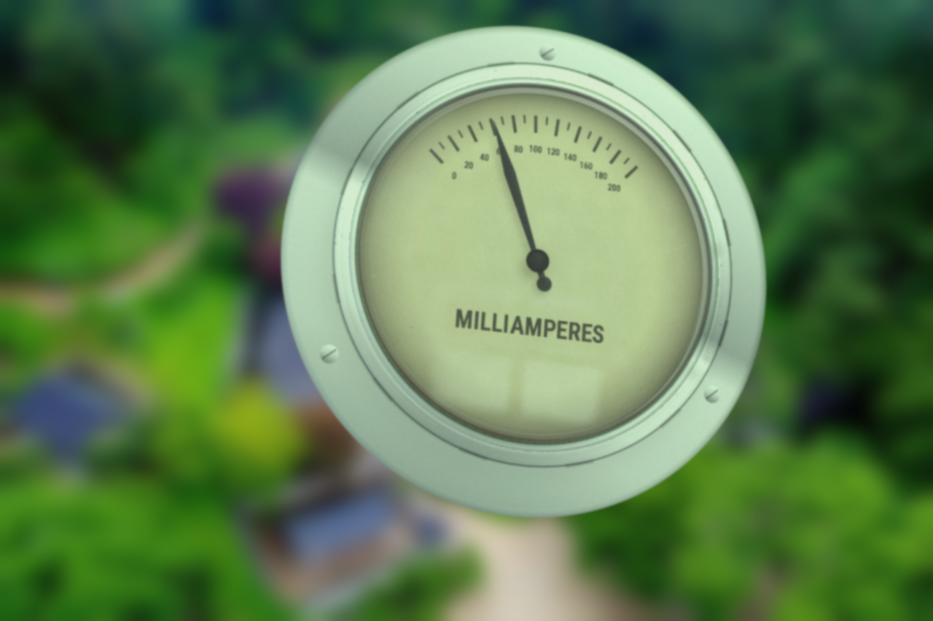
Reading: **60** mA
